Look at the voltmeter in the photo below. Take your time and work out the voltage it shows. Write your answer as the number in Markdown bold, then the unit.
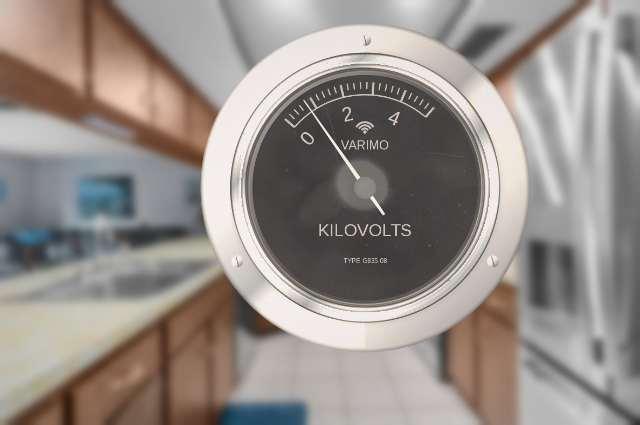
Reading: **0.8** kV
